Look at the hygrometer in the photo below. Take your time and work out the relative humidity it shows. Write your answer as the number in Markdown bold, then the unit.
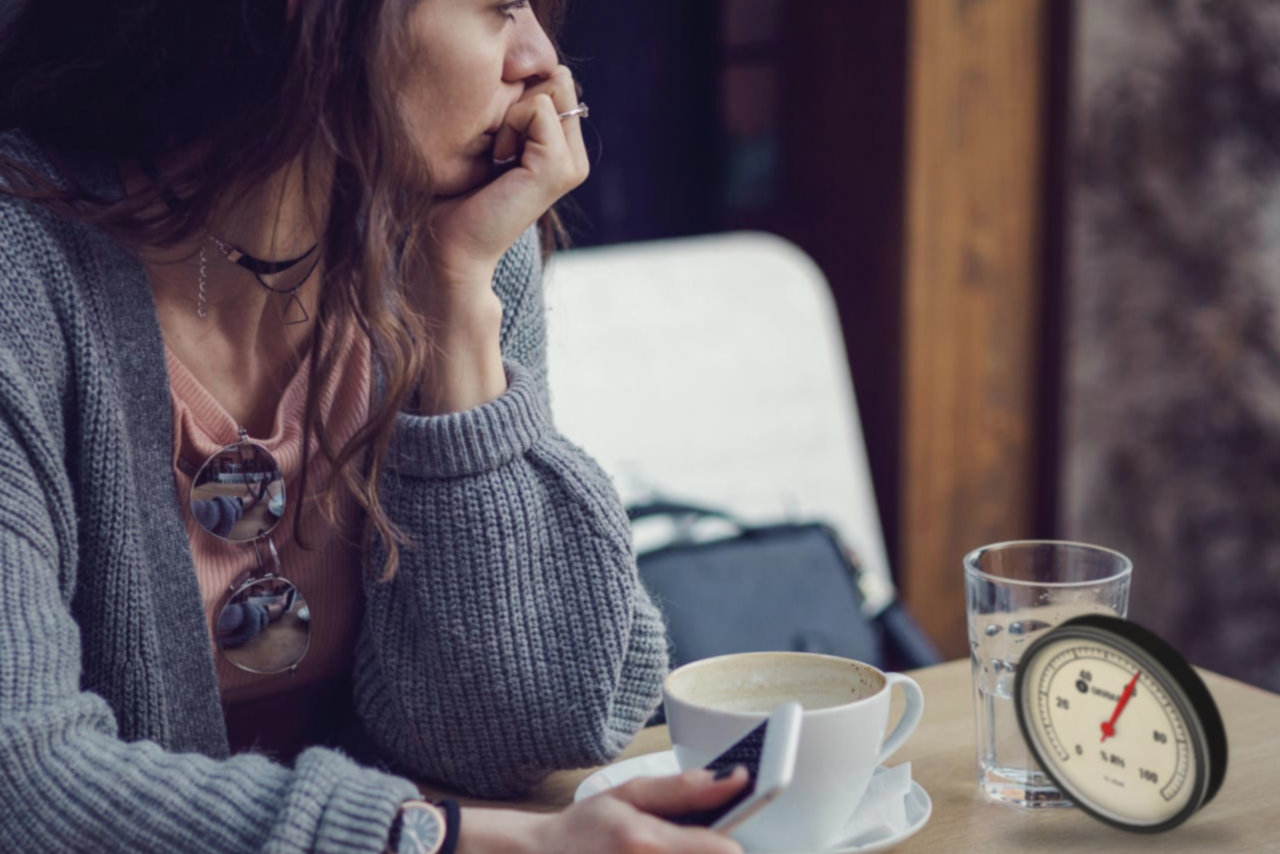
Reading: **60** %
